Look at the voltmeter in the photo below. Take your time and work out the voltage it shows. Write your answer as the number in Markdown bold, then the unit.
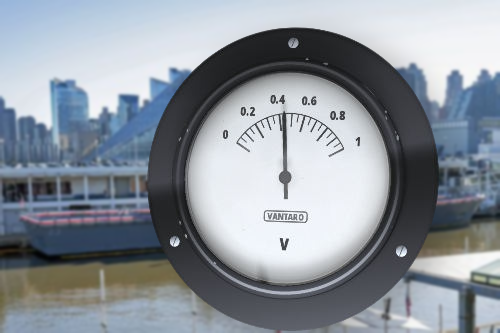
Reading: **0.45** V
